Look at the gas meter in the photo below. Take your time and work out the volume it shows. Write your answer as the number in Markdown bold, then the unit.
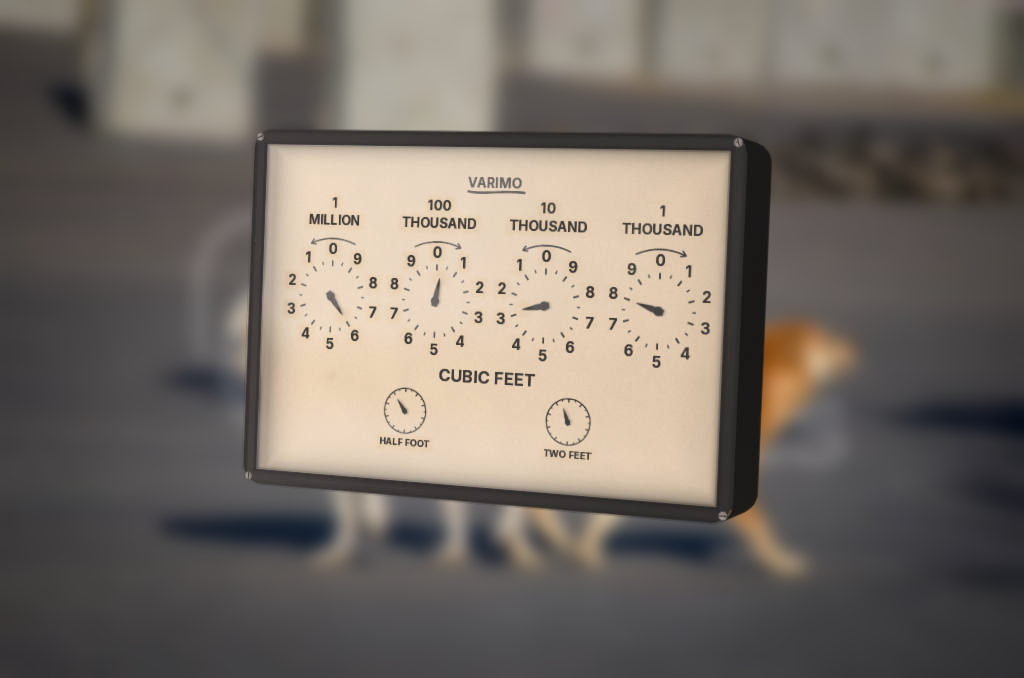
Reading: **602800** ft³
